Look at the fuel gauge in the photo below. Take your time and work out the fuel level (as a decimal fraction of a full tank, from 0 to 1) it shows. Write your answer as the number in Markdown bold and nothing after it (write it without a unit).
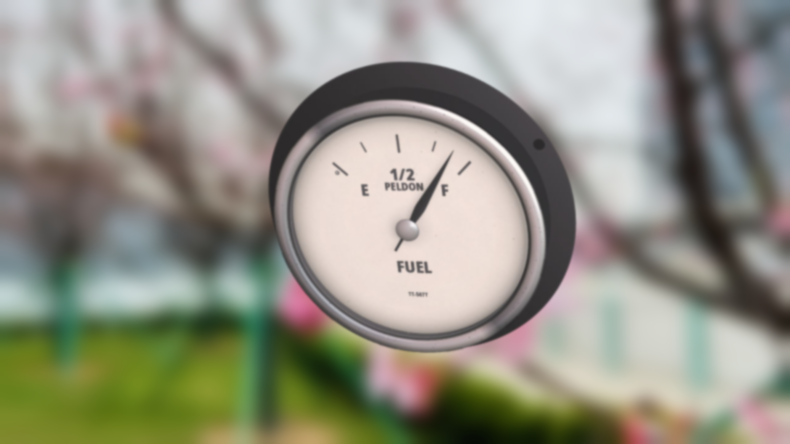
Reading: **0.875**
